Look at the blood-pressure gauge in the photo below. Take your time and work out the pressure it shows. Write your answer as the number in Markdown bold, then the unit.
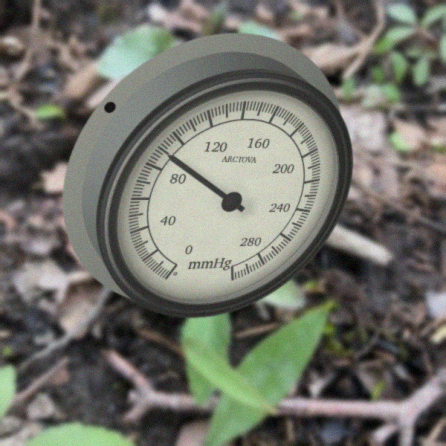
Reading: **90** mmHg
